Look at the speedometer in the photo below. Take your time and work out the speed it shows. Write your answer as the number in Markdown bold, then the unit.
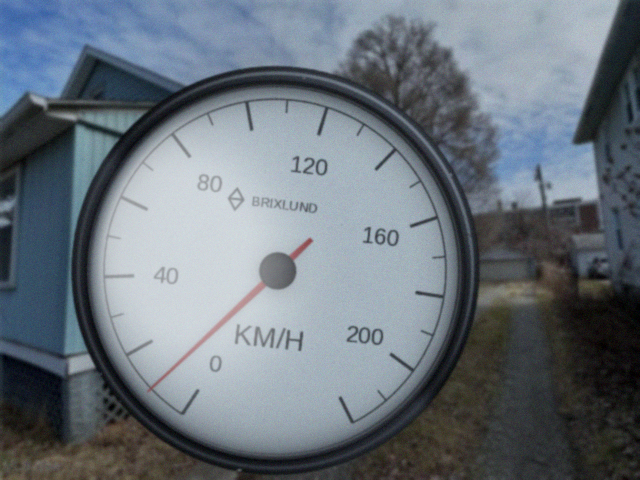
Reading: **10** km/h
